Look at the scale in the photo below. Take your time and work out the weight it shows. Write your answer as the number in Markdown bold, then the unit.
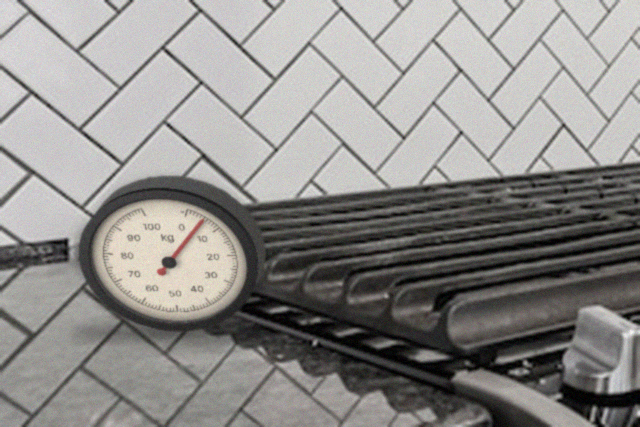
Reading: **5** kg
